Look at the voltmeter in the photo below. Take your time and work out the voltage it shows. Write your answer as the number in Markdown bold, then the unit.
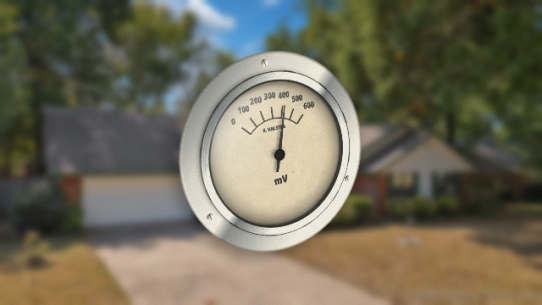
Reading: **400** mV
